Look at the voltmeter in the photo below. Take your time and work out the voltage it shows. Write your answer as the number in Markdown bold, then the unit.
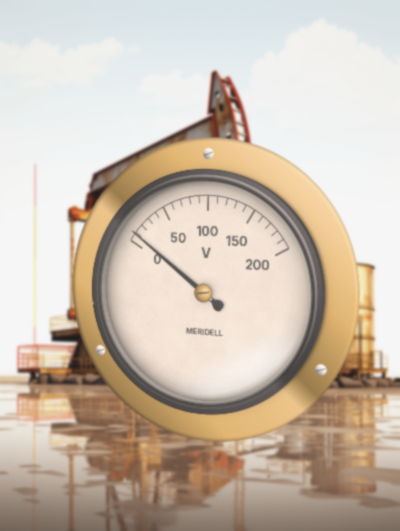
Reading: **10** V
